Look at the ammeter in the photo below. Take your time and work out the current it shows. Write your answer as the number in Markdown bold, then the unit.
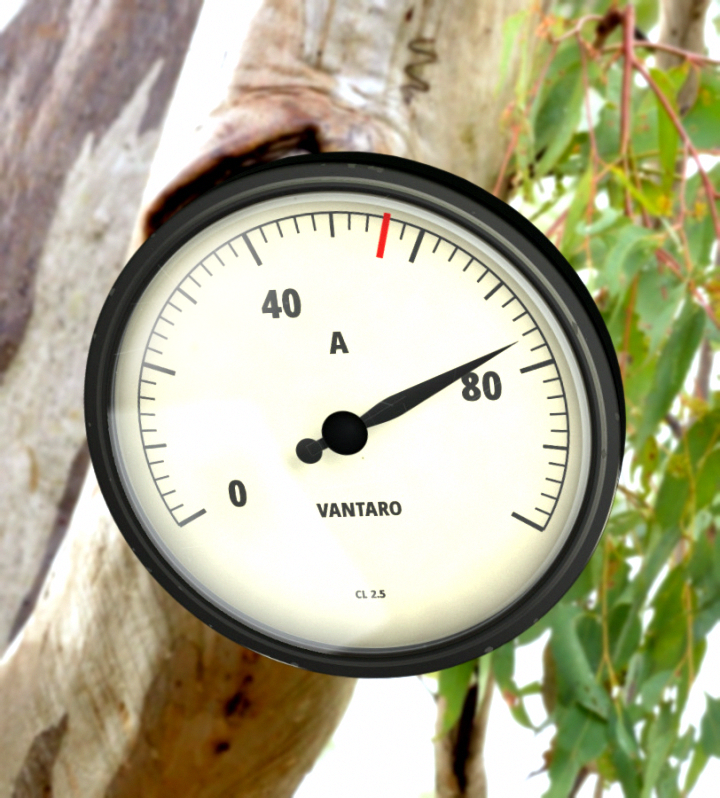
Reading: **76** A
